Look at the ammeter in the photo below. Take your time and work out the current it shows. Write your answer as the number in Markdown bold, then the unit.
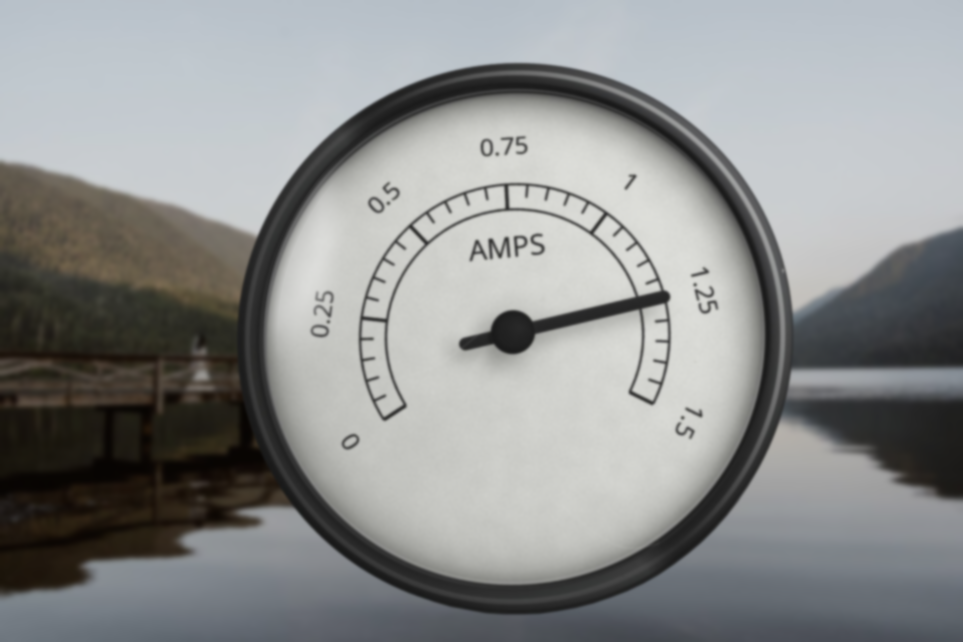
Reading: **1.25** A
